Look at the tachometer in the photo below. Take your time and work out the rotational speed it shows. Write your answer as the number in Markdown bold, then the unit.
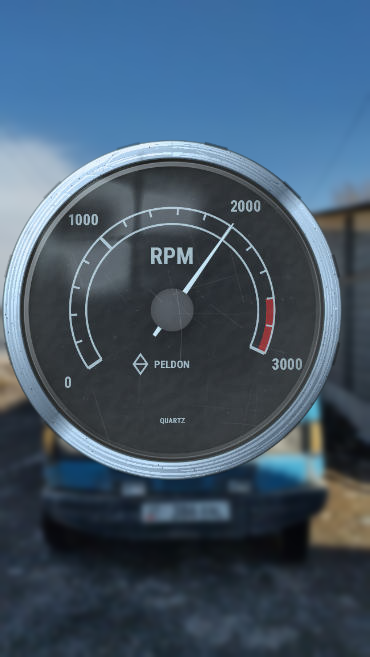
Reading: **2000** rpm
